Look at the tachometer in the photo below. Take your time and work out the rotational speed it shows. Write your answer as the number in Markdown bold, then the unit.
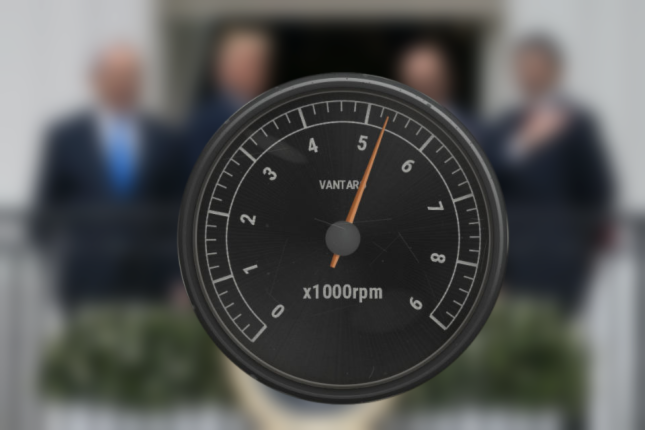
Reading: **5300** rpm
